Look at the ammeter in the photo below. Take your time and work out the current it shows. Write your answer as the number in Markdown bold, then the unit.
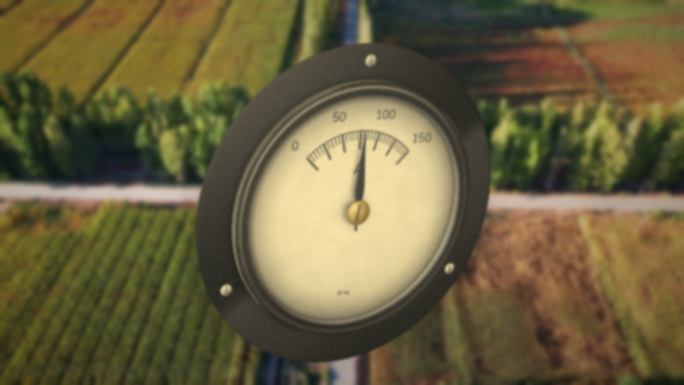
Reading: **75** A
